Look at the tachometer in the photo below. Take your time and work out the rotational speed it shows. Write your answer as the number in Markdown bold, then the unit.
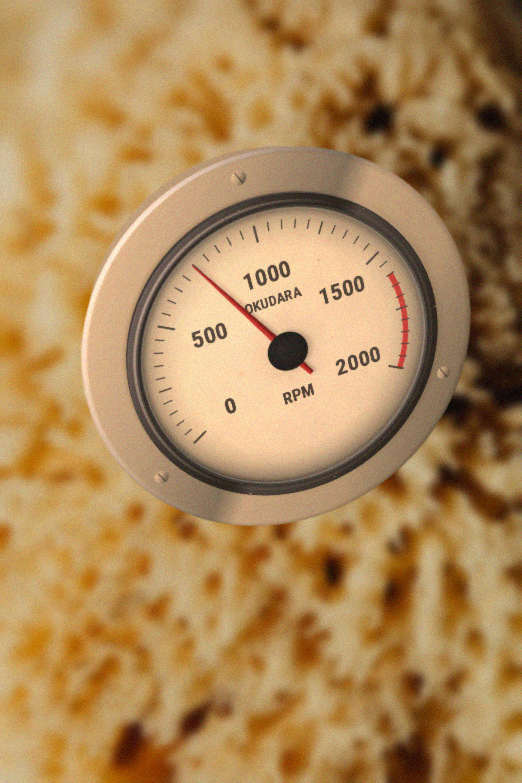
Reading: **750** rpm
